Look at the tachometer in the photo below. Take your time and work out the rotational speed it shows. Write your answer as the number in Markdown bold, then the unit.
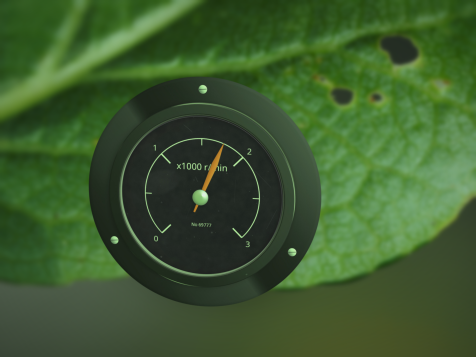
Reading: **1750** rpm
